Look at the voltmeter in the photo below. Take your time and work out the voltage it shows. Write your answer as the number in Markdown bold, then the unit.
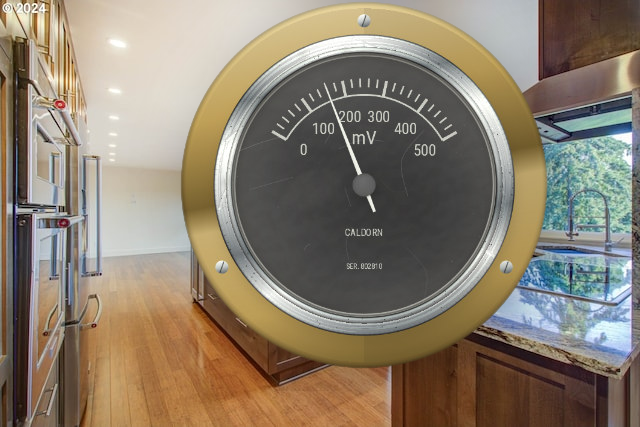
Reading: **160** mV
